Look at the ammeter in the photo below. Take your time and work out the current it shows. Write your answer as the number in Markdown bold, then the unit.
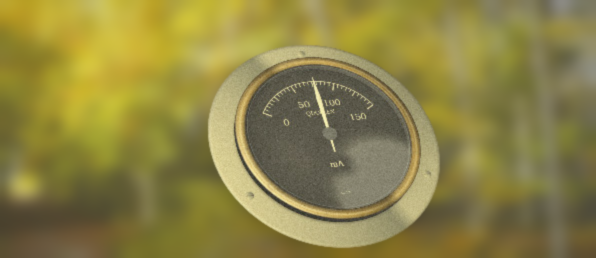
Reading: **75** mA
